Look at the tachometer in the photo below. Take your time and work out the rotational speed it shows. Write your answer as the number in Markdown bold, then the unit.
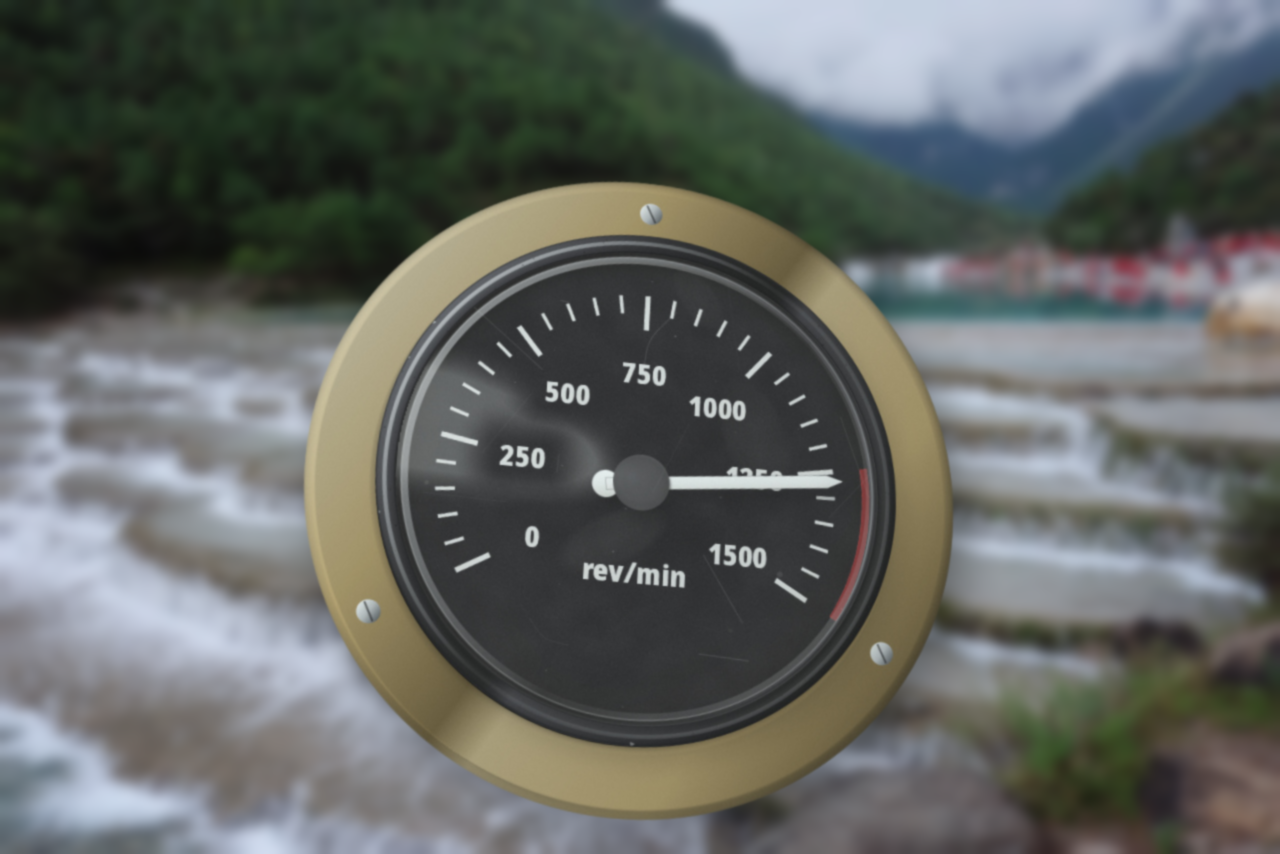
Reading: **1275** rpm
